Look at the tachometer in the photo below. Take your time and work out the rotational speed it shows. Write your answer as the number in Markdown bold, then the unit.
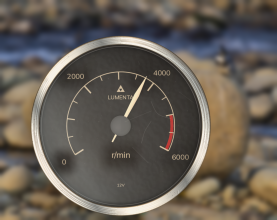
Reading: **3750** rpm
